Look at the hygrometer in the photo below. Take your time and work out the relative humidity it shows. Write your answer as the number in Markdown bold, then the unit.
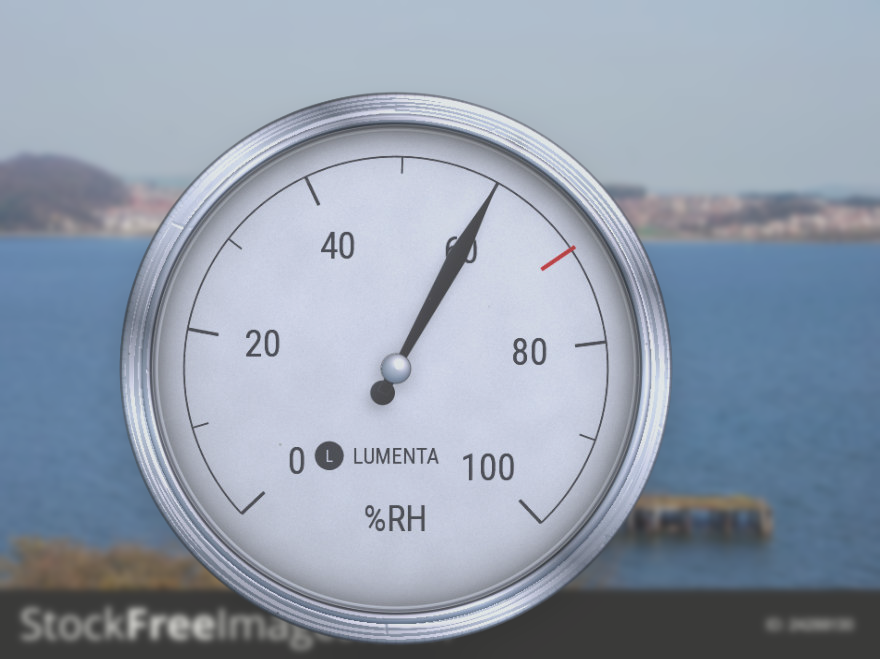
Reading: **60** %
